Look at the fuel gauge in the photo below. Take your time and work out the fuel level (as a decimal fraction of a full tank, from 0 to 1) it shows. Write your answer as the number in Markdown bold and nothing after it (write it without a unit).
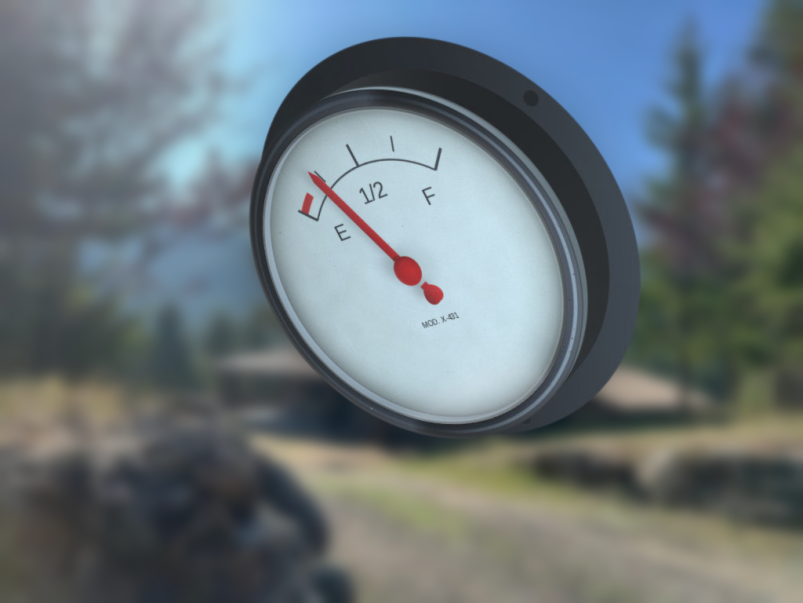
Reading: **0.25**
